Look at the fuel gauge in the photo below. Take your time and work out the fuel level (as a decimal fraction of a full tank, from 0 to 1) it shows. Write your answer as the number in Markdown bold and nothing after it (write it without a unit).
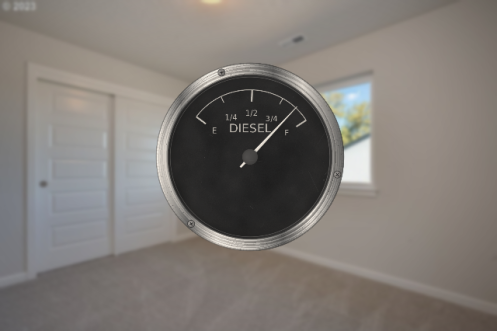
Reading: **0.875**
